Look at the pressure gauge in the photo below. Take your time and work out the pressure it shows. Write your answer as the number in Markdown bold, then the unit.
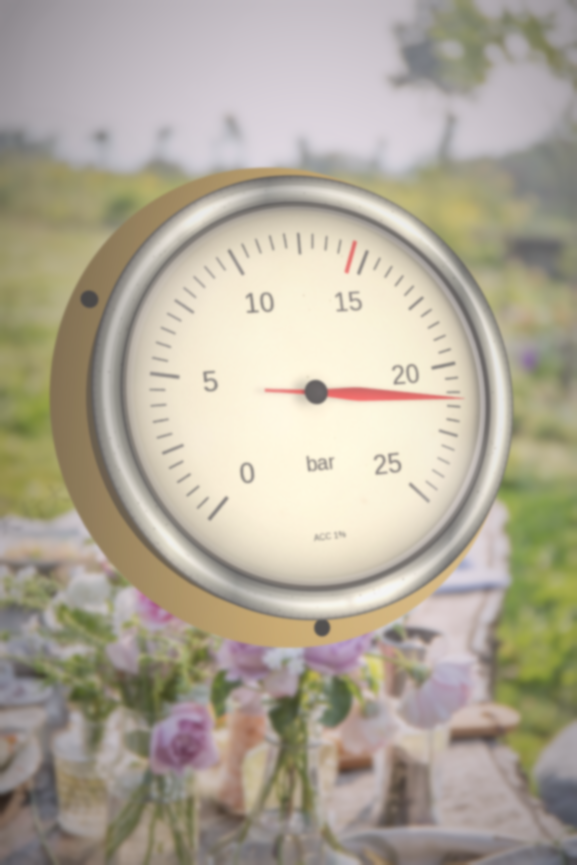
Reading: **21.25** bar
